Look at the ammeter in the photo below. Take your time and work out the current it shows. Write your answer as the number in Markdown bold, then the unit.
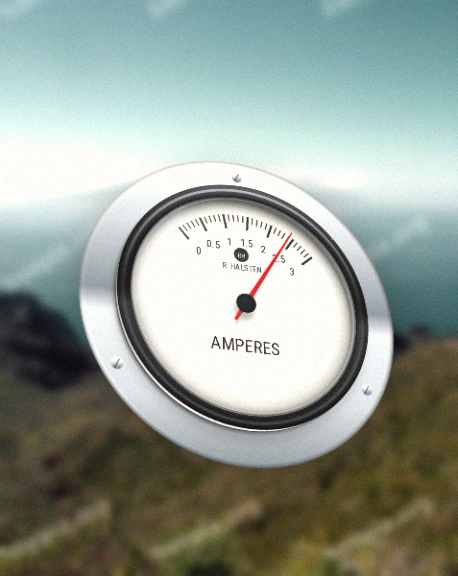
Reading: **2.4** A
